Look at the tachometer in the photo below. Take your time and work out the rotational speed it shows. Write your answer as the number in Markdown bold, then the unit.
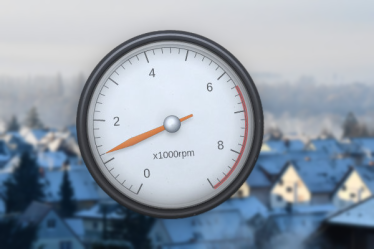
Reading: **1200** rpm
